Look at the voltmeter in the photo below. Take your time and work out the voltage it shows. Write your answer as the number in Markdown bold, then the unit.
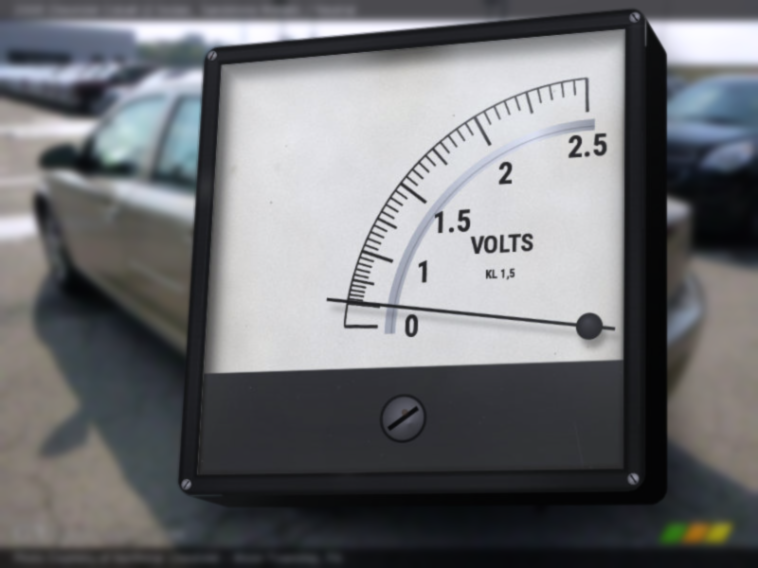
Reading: **0.5** V
